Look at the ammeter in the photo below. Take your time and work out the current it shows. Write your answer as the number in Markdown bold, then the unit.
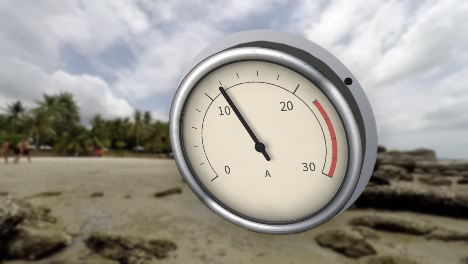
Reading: **12** A
